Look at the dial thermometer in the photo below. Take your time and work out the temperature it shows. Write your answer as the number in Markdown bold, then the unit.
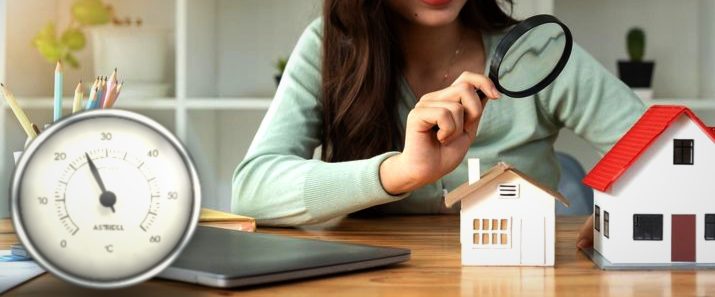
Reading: **25** °C
